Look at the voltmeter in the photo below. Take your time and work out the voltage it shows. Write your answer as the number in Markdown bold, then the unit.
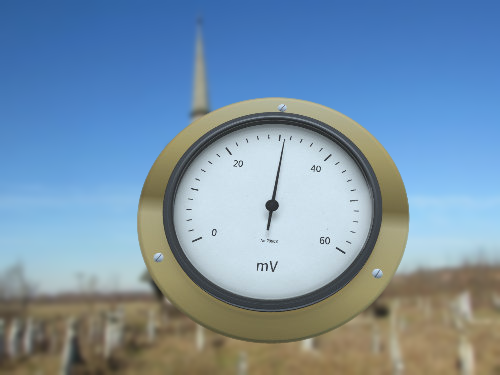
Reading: **31** mV
